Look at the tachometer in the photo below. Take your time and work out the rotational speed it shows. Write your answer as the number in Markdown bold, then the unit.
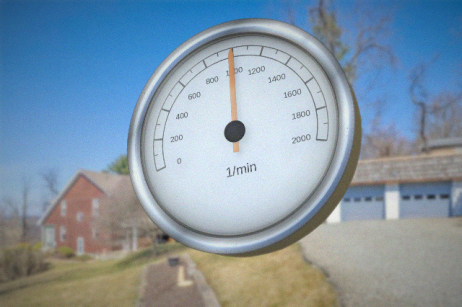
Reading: **1000** rpm
